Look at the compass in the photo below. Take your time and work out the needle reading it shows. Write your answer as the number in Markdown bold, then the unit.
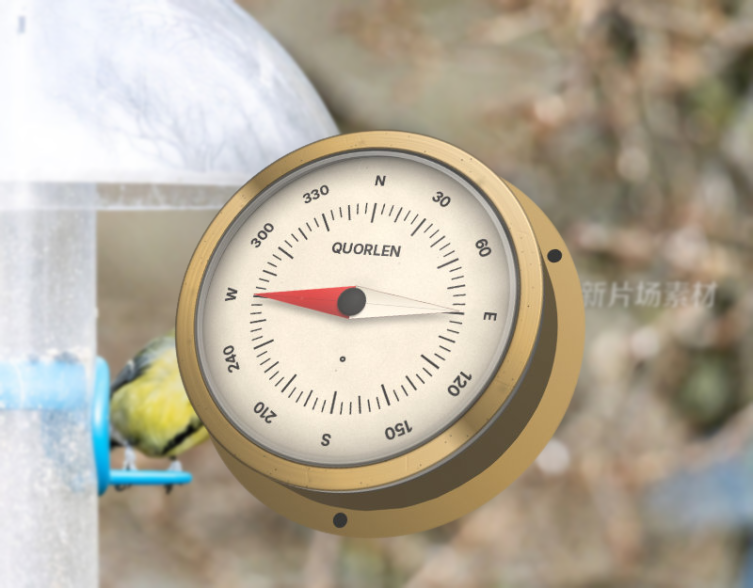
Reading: **270** °
